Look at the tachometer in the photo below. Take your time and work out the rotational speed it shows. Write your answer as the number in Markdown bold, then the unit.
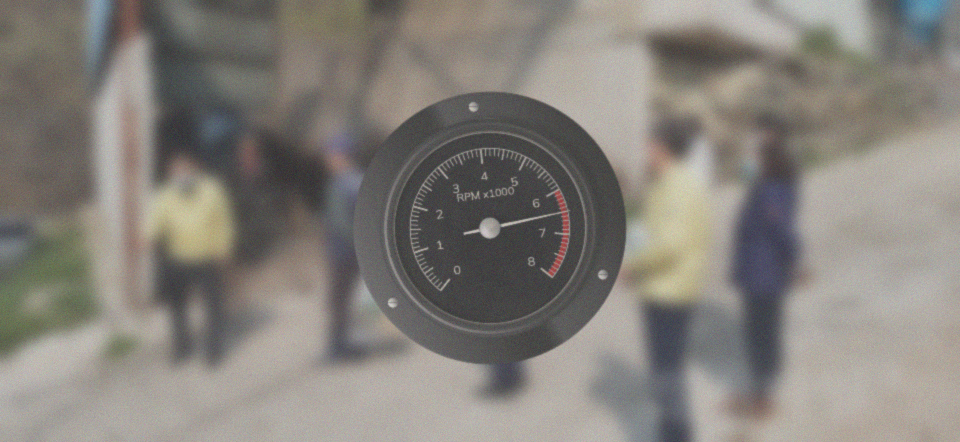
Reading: **6500** rpm
